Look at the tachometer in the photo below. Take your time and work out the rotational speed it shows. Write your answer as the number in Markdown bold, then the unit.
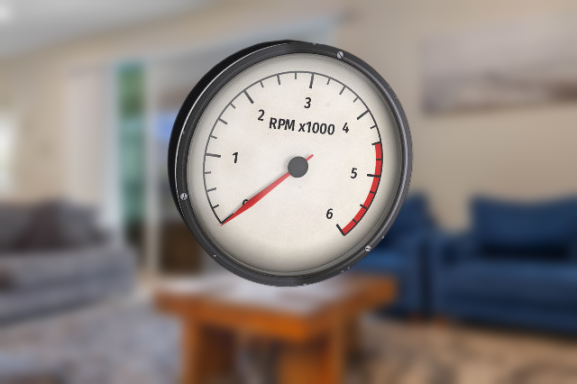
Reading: **0** rpm
